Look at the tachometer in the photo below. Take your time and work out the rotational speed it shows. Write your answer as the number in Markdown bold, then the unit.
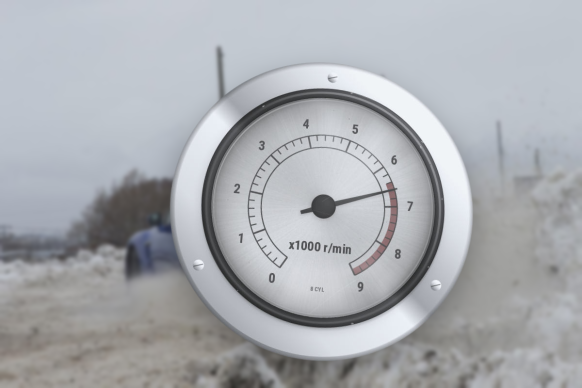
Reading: **6600** rpm
